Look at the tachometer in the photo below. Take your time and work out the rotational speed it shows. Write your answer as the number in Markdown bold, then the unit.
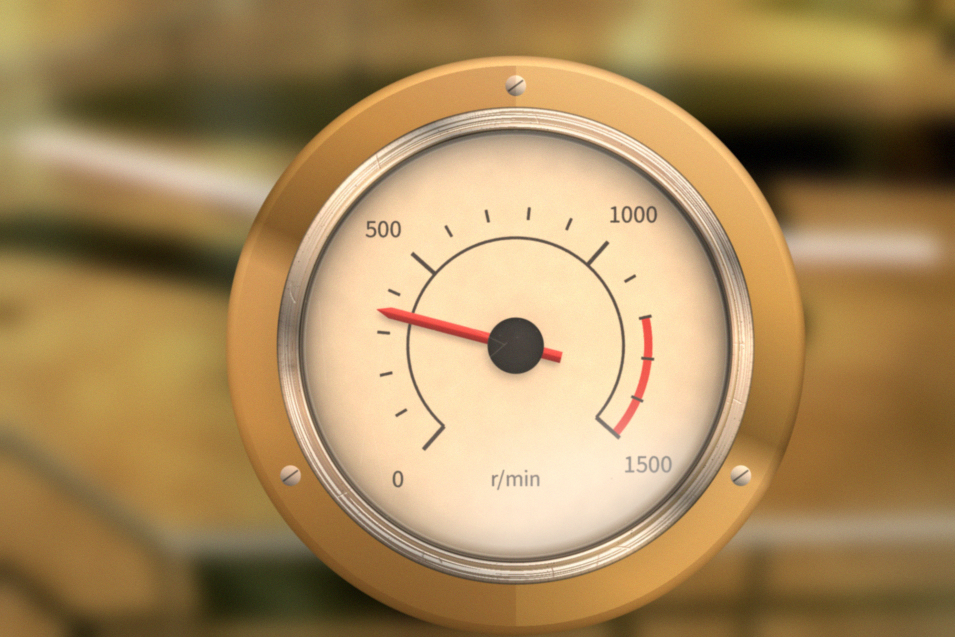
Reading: **350** rpm
